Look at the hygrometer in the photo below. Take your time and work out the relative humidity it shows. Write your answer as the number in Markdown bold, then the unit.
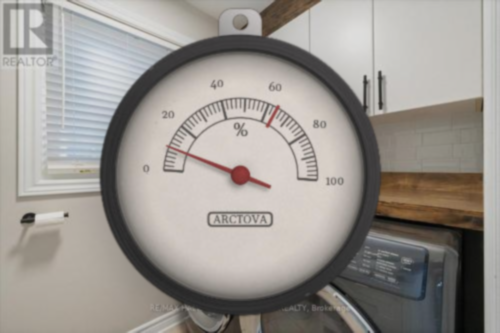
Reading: **10** %
